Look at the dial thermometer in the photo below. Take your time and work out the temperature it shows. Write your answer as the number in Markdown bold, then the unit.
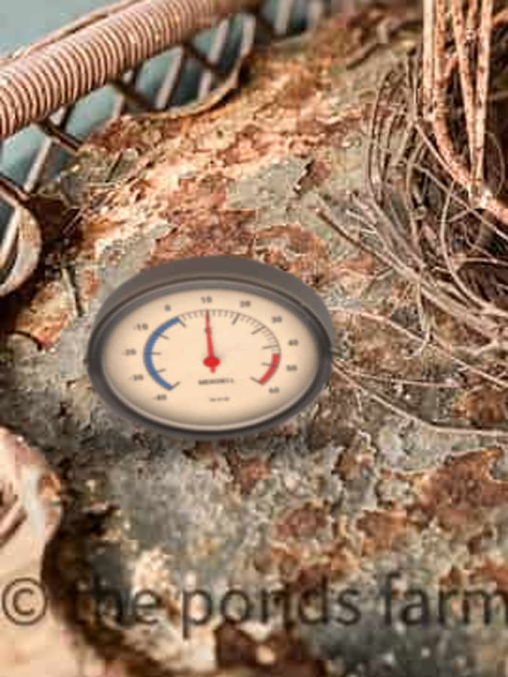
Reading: **10** °C
